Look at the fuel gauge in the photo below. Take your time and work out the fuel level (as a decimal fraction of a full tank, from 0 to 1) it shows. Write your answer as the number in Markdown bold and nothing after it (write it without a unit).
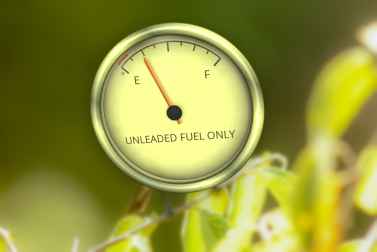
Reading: **0.25**
